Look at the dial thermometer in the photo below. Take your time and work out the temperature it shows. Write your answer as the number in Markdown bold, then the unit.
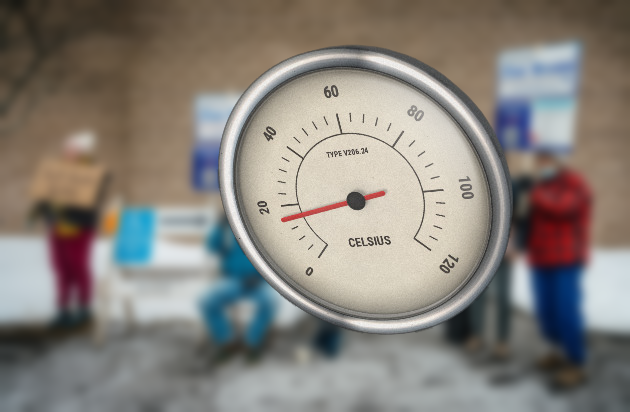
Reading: **16** °C
